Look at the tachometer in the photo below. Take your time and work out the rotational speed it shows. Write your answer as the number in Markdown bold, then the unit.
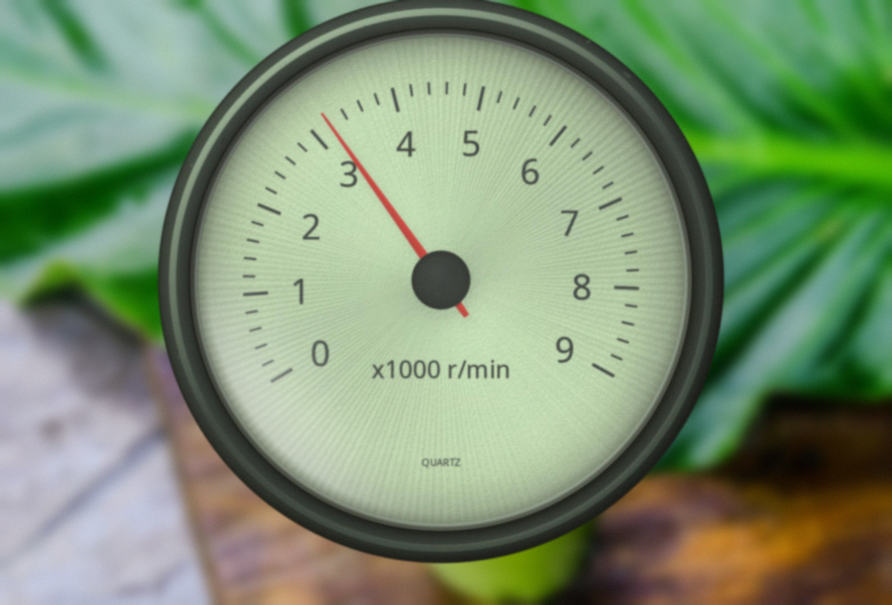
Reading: **3200** rpm
